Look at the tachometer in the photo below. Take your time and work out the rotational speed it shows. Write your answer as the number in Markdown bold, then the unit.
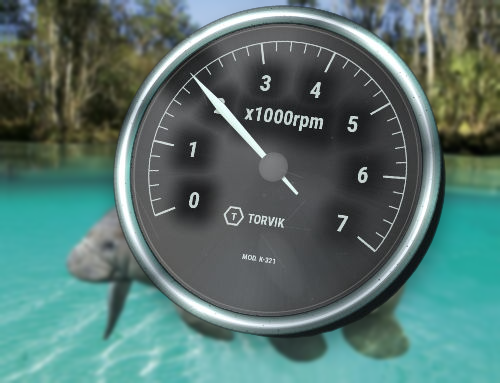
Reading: **2000** rpm
